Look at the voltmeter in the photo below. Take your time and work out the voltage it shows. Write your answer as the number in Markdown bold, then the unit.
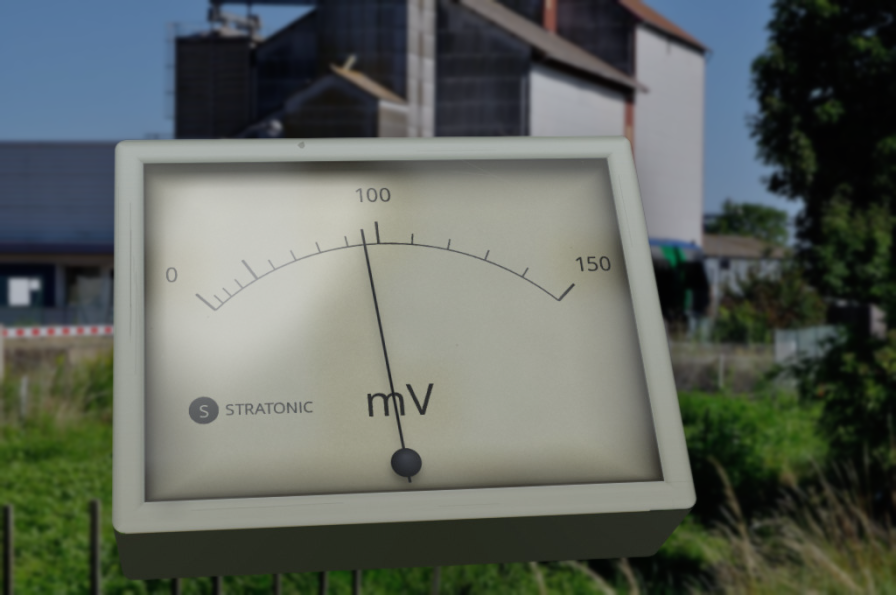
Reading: **95** mV
